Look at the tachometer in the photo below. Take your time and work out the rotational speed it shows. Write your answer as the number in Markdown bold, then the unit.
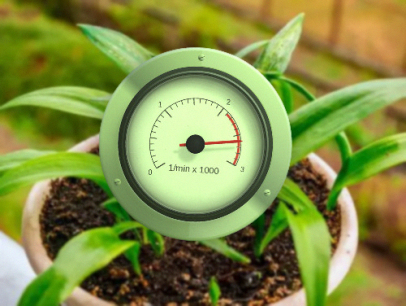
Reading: **2600** rpm
